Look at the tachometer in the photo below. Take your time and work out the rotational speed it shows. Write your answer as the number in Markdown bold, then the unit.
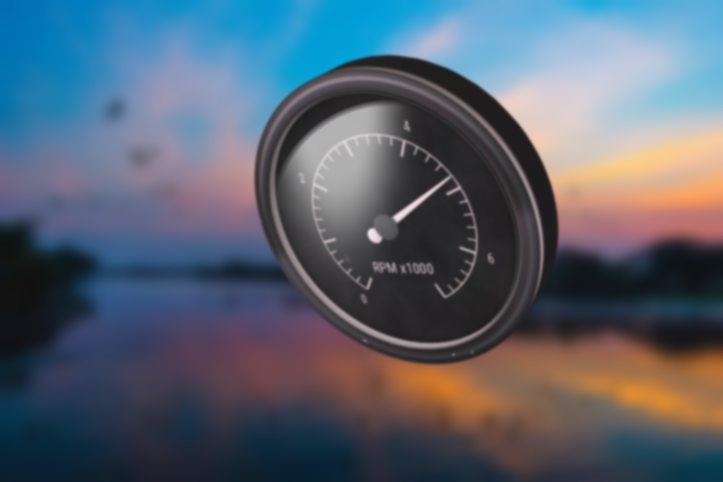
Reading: **4800** rpm
